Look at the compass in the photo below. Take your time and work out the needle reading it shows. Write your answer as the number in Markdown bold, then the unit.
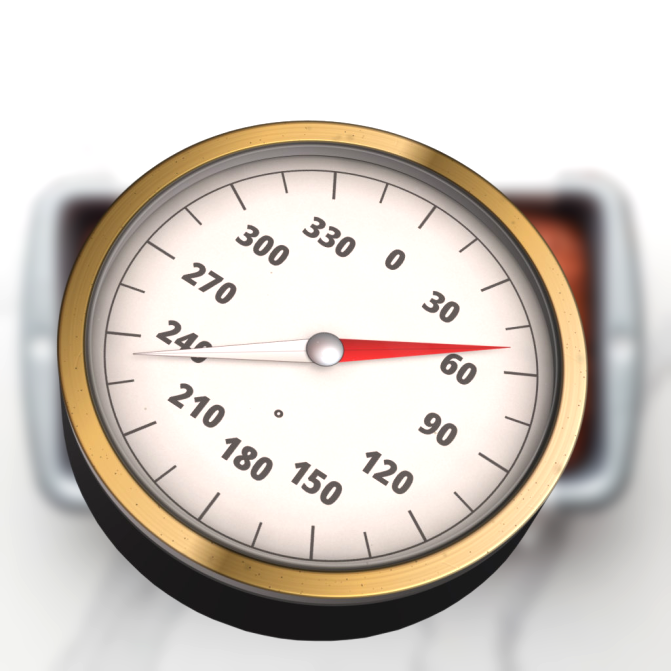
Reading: **52.5** °
